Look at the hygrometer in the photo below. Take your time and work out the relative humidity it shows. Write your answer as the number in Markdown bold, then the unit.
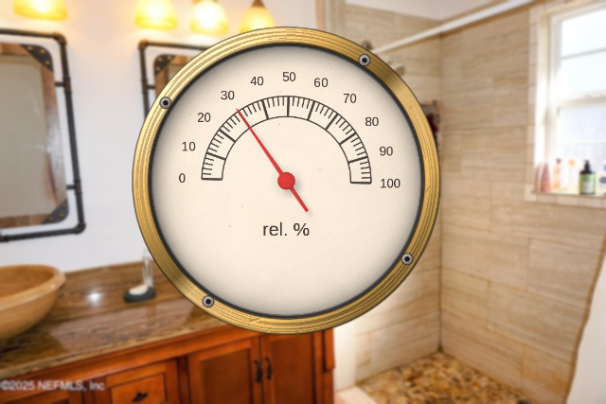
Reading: **30** %
